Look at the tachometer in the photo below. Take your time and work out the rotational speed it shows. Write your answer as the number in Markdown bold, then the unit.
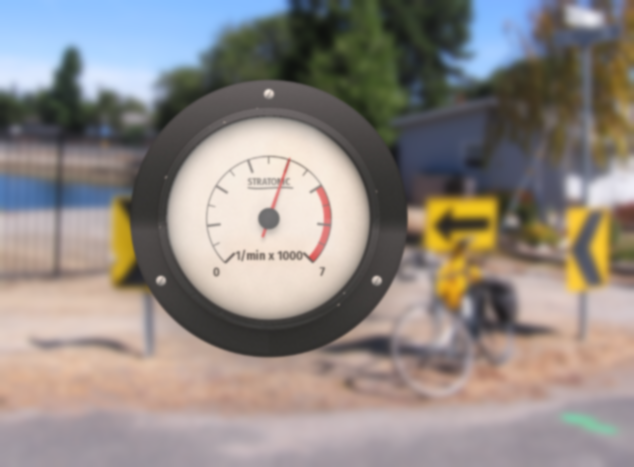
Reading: **4000** rpm
